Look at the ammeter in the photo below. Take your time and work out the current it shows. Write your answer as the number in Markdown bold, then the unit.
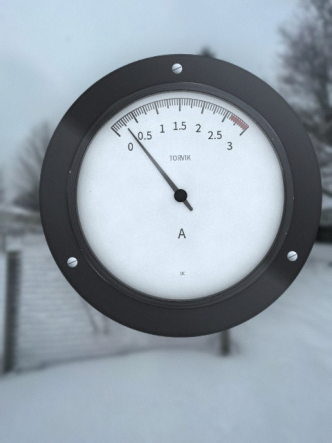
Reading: **0.25** A
